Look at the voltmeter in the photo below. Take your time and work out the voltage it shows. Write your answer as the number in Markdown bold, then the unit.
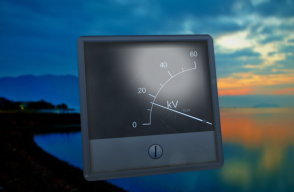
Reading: **15** kV
